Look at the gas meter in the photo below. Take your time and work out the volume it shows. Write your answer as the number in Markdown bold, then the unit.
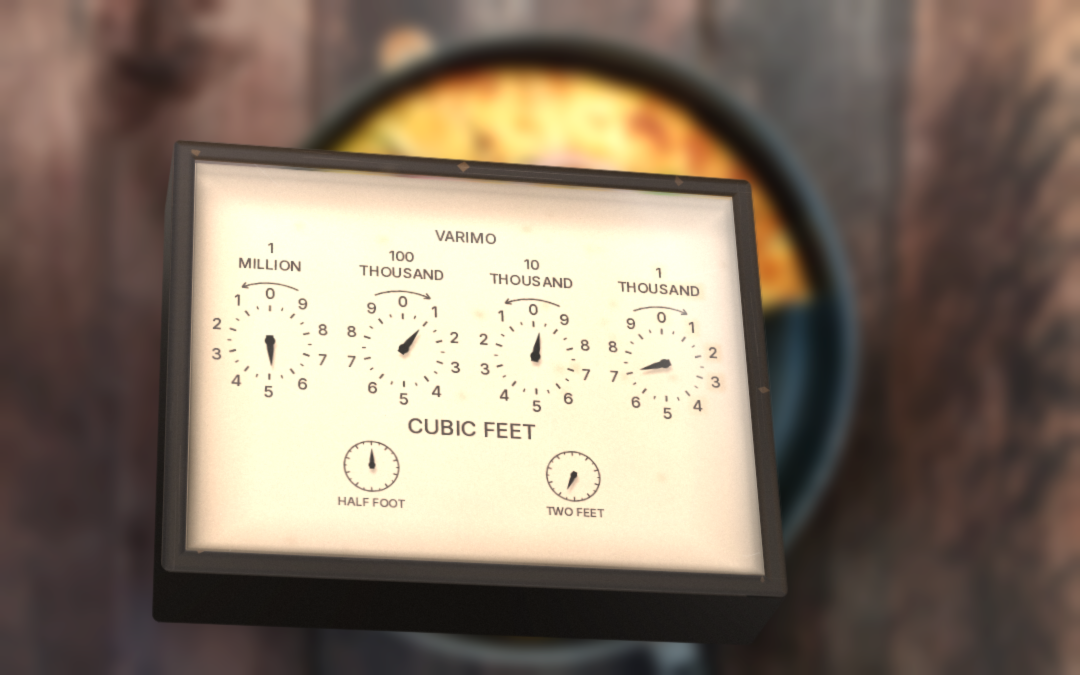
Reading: **509700** ft³
